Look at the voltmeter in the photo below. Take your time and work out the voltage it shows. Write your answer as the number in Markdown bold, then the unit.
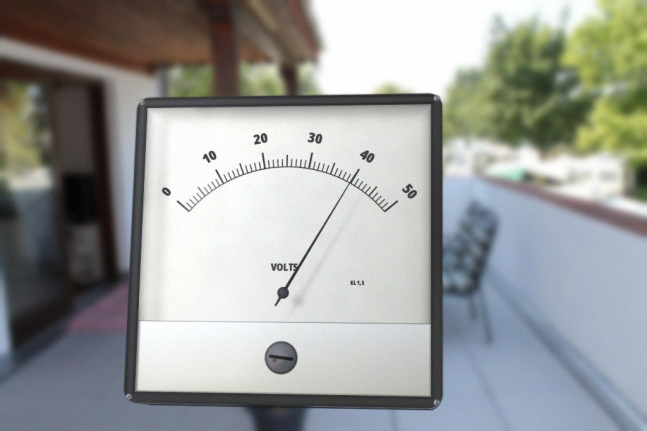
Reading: **40** V
